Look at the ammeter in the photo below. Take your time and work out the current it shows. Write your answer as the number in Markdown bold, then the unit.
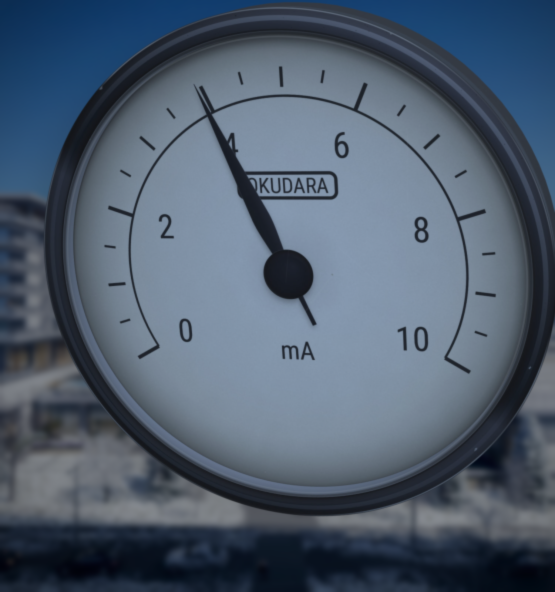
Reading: **4** mA
